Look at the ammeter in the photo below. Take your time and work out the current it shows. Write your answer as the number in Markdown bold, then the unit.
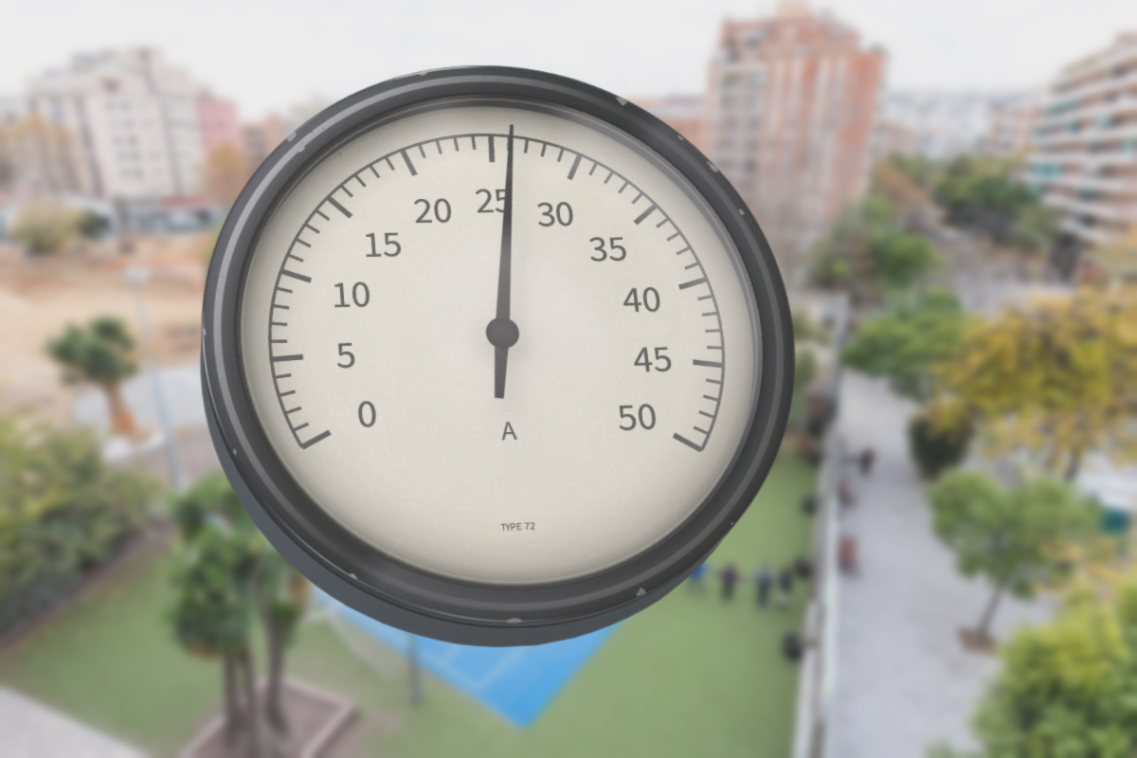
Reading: **26** A
